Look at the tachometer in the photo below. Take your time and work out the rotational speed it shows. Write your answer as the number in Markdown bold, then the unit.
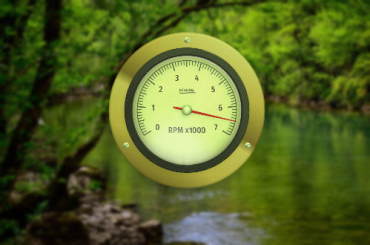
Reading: **6500** rpm
